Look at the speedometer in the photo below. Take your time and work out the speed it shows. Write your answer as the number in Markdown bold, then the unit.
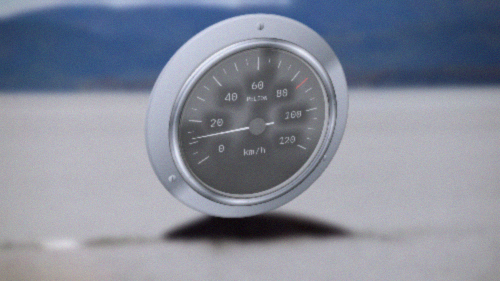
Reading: **12.5** km/h
